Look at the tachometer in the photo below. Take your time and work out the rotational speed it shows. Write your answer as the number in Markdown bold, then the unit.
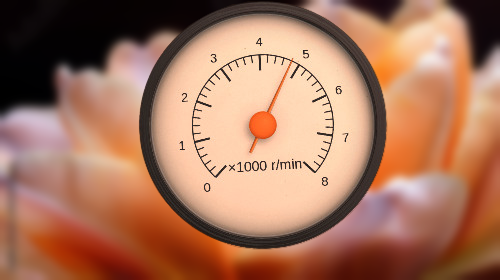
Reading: **4800** rpm
